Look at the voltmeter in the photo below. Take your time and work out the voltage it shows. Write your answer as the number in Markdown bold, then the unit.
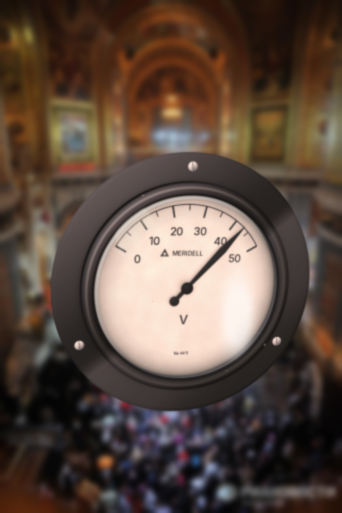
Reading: **42.5** V
